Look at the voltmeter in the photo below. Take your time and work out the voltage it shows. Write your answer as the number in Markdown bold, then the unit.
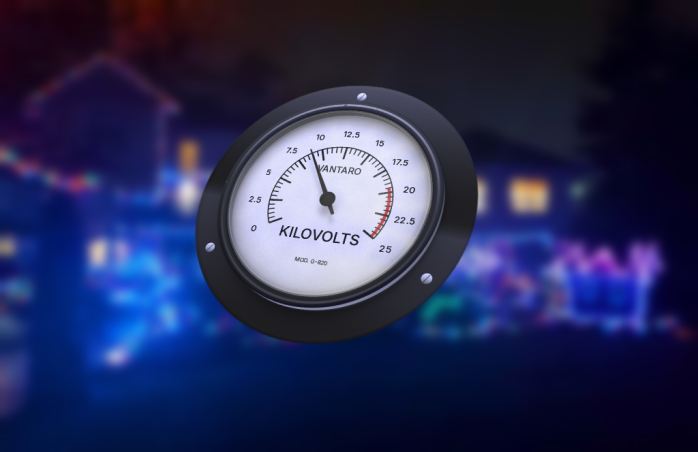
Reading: **9** kV
